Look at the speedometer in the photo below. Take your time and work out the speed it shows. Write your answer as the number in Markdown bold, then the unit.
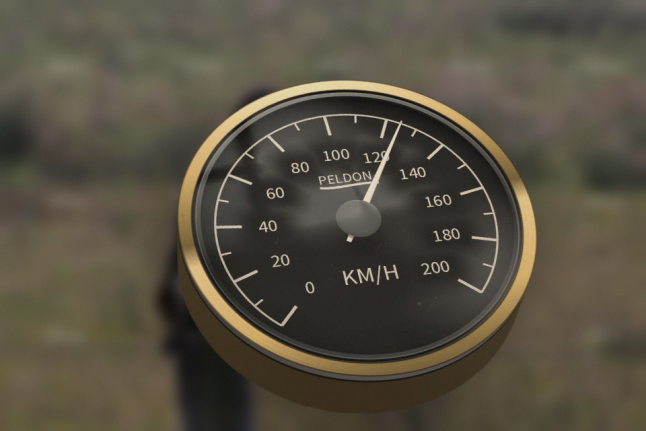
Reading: **125** km/h
